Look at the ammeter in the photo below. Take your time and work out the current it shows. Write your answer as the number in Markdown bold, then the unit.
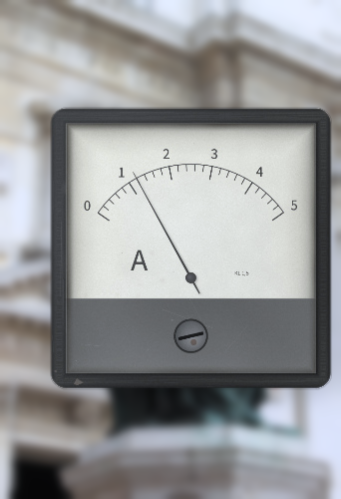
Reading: **1.2** A
